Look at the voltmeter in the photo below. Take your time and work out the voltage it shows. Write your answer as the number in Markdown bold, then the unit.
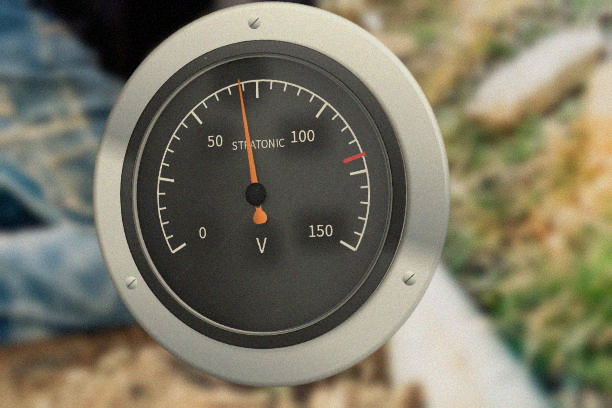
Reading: **70** V
